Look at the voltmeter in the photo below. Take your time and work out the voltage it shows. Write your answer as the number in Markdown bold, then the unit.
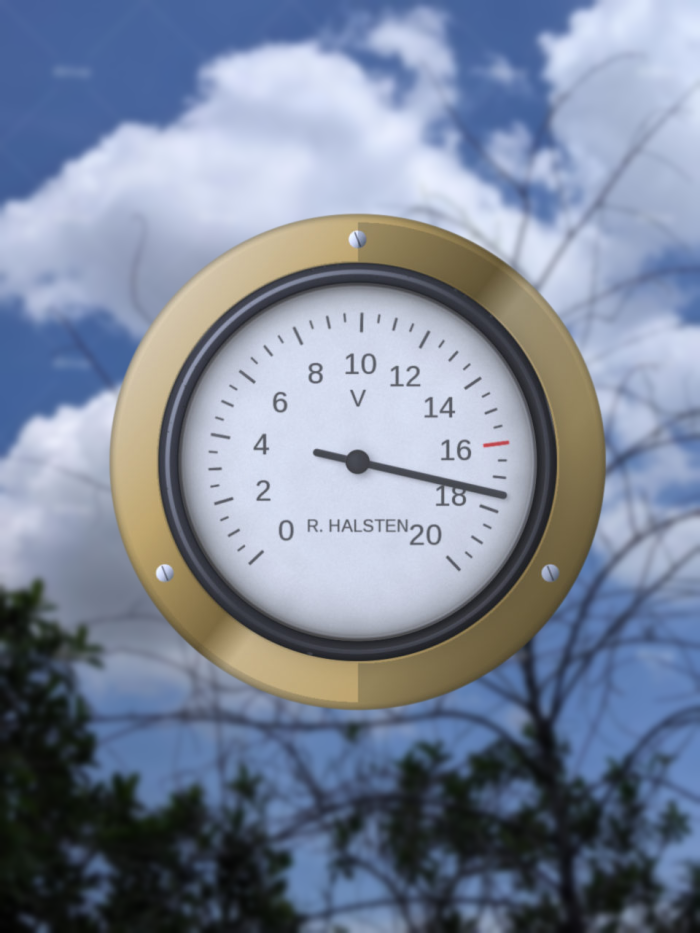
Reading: **17.5** V
